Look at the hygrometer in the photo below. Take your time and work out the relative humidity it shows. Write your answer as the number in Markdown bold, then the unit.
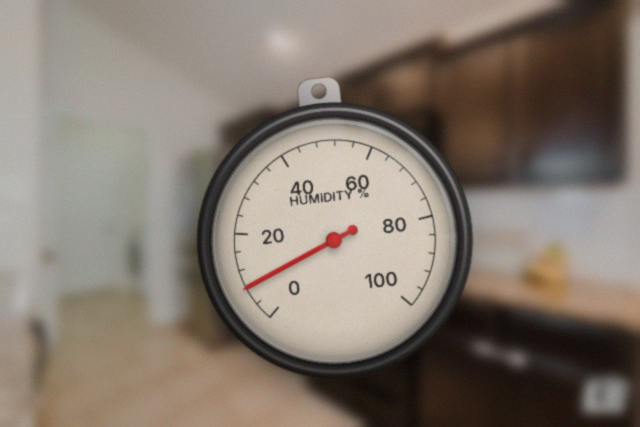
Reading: **8** %
